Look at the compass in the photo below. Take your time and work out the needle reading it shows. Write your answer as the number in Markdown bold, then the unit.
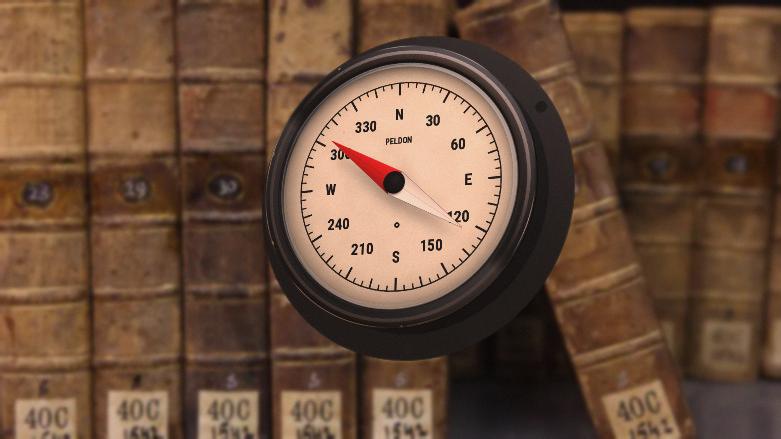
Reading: **305** °
